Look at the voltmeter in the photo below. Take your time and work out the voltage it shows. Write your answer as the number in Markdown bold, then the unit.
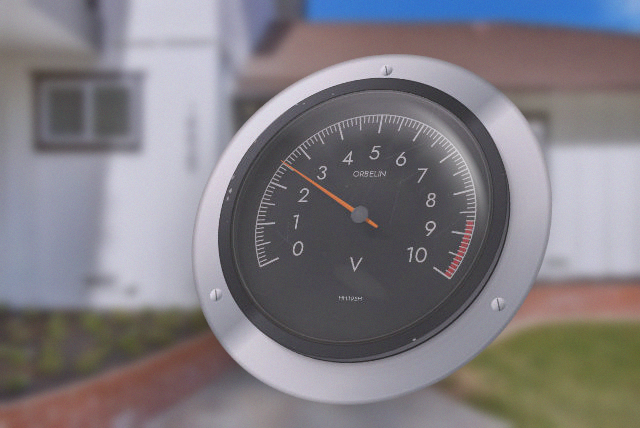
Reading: **2.5** V
